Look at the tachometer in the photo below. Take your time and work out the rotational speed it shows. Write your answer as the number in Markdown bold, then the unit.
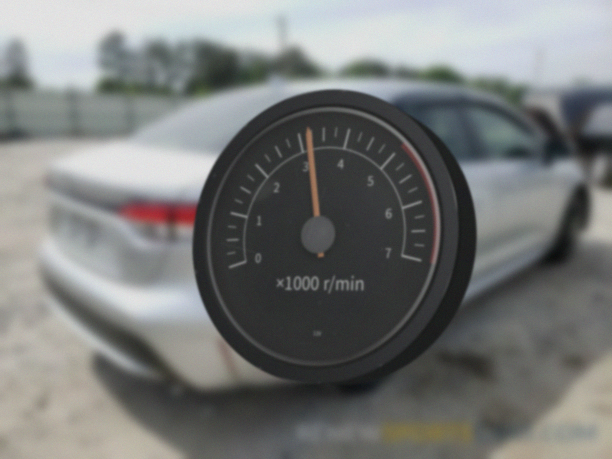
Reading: **3250** rpm
